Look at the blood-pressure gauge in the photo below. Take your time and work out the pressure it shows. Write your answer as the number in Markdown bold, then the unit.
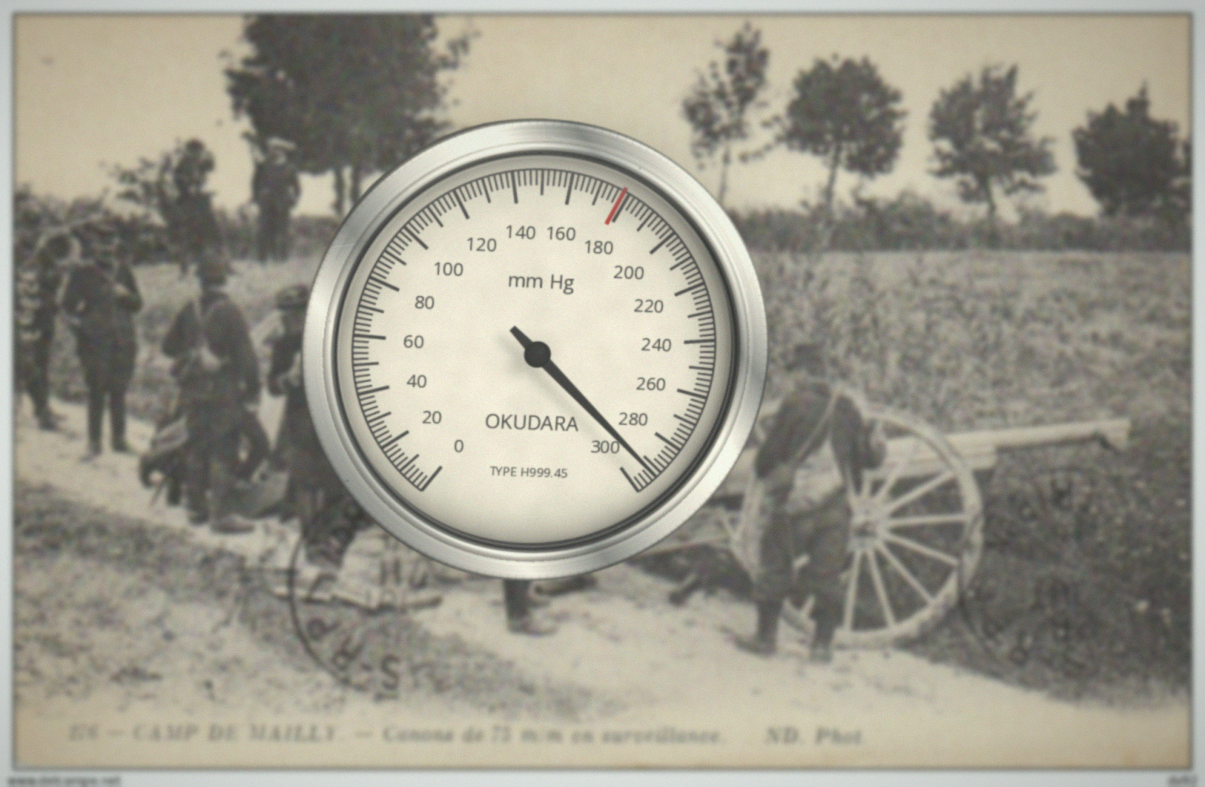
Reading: **292** mmHg
